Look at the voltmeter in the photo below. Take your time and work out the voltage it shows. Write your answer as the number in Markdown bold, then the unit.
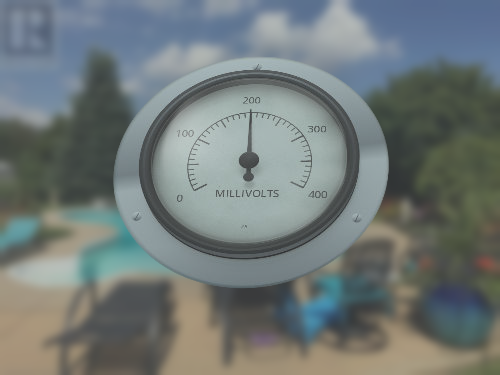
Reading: **200** mV
